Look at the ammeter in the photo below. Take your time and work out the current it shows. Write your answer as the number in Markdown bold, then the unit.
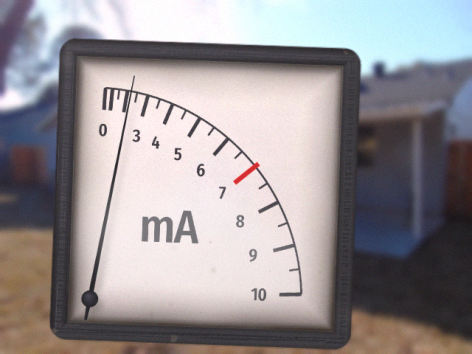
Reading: **2.25** mA
